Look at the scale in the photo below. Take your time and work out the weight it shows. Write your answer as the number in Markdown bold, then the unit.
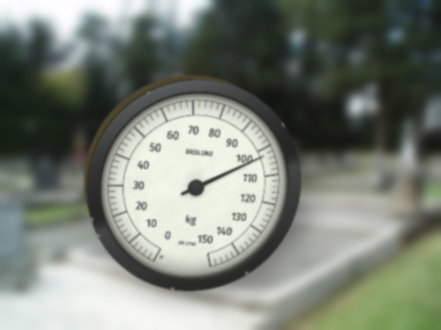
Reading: **102** kg
